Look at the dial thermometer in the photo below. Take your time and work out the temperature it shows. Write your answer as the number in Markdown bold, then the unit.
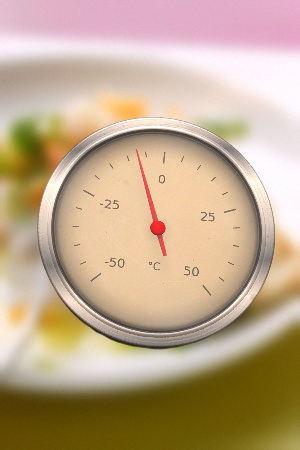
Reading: **-7.5** °C
